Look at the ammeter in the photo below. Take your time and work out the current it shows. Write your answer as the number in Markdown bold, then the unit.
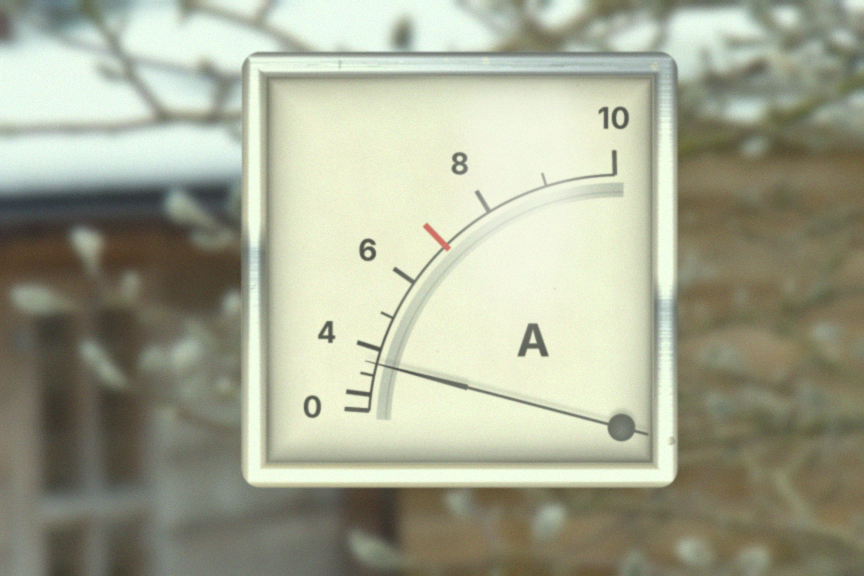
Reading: **3.5** A
